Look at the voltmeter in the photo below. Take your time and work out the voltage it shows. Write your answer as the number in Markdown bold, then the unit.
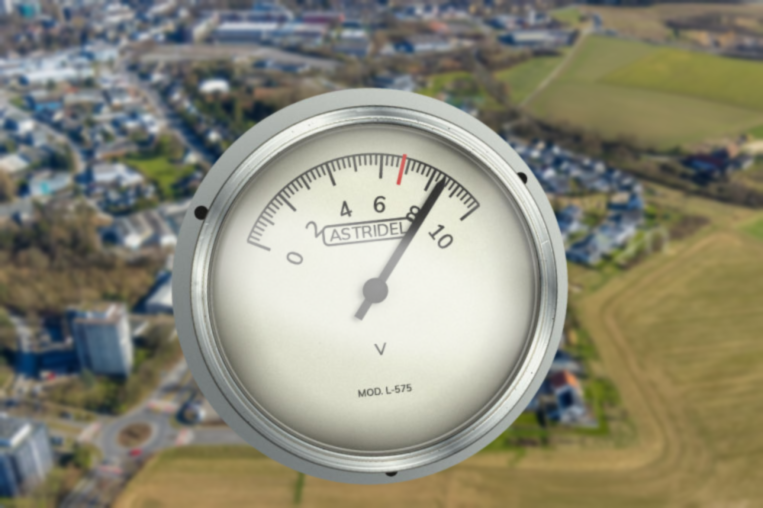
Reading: **8.4** V
